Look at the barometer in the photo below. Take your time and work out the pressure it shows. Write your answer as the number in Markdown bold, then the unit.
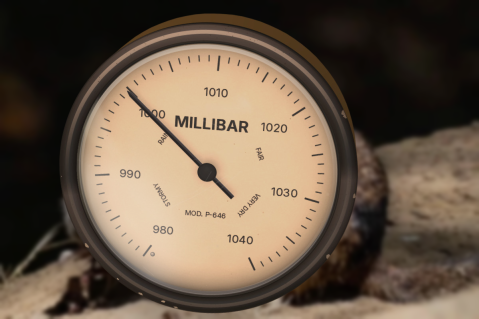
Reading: **1000** mbar
